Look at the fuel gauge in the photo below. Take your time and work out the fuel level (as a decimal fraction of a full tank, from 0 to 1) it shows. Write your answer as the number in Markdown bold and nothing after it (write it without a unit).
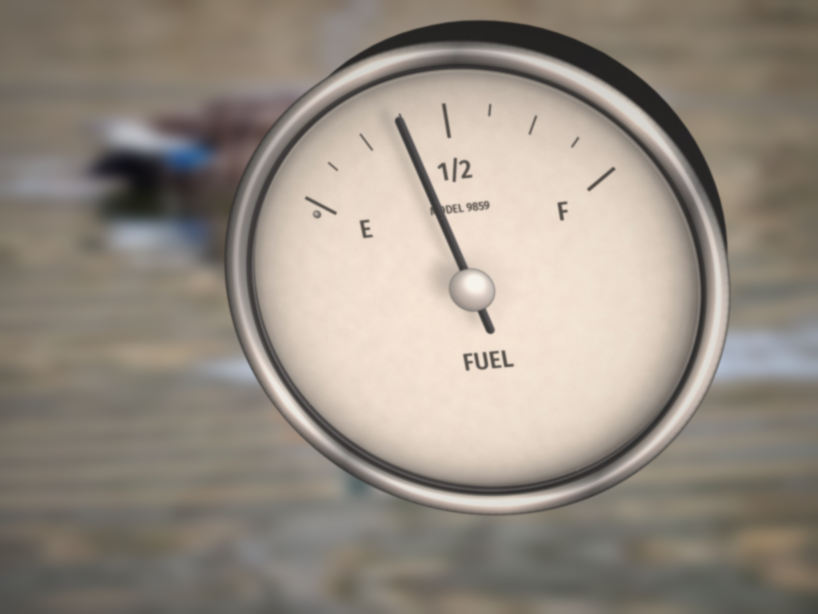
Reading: **0.375**
